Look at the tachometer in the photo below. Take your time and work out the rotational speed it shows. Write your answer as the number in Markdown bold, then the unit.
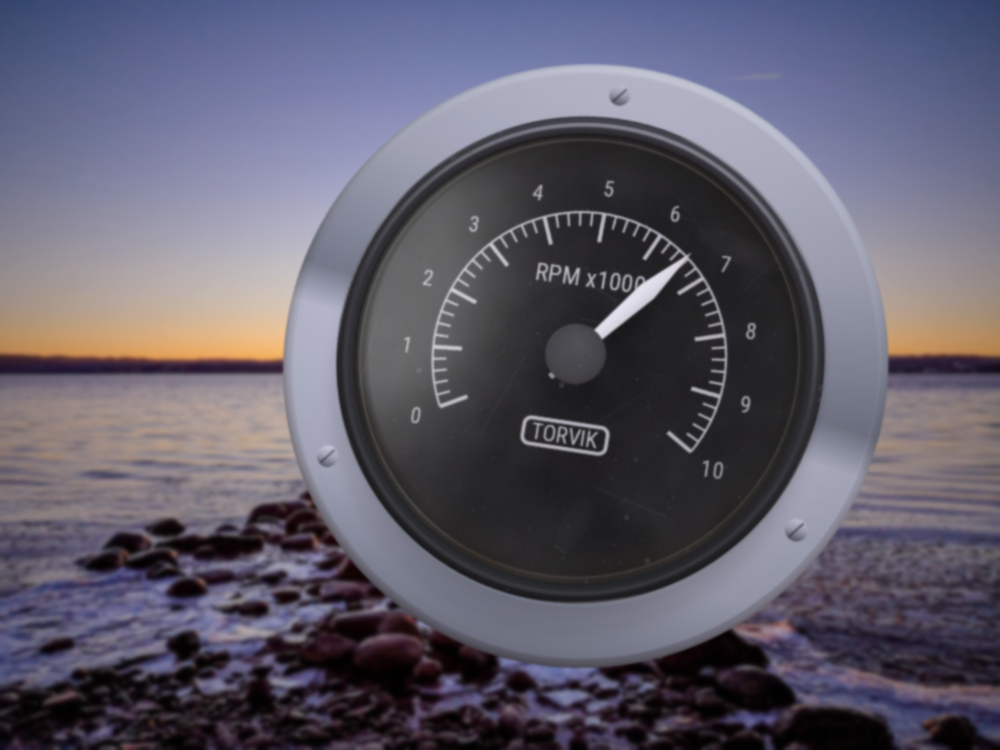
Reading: **6600** rpm
